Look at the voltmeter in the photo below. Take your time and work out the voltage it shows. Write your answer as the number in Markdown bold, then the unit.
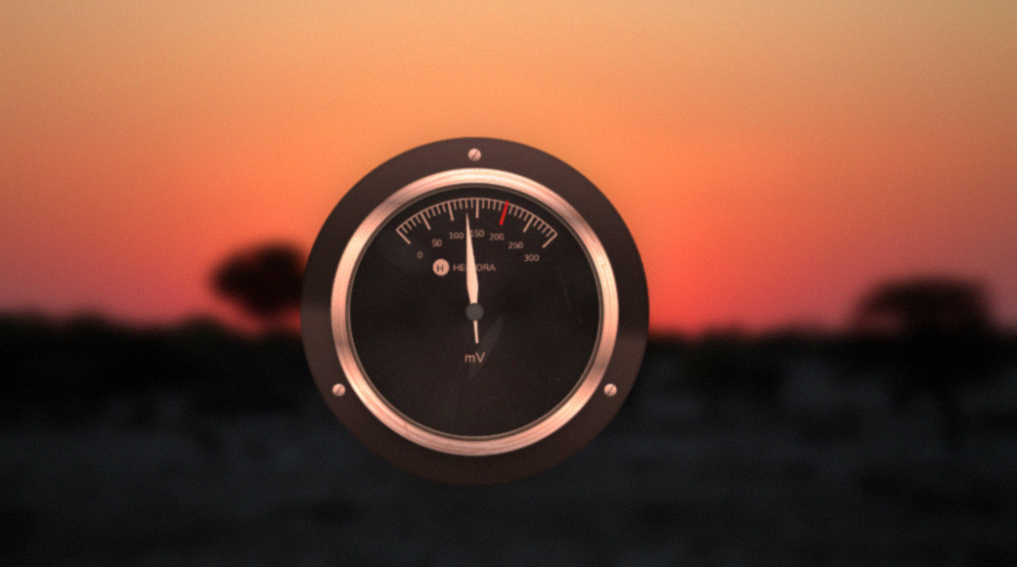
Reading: **130** mV
